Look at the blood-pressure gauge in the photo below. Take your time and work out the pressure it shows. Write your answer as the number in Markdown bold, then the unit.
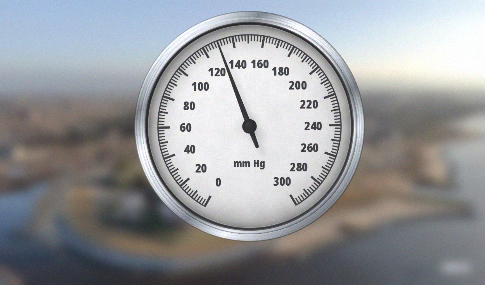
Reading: **130** mmHg
